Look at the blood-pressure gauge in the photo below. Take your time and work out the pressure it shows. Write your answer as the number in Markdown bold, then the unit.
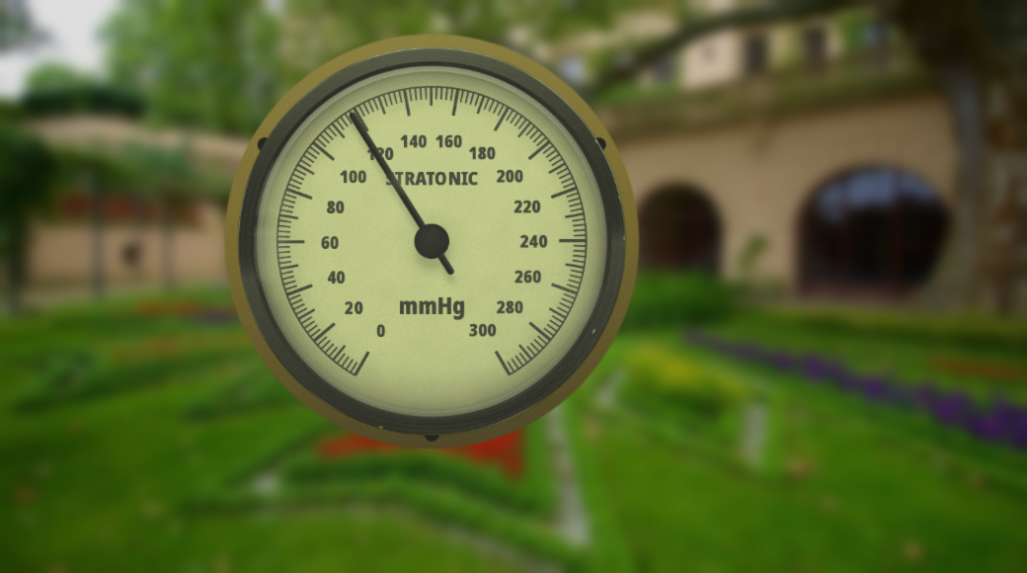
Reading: **118** mmHg
